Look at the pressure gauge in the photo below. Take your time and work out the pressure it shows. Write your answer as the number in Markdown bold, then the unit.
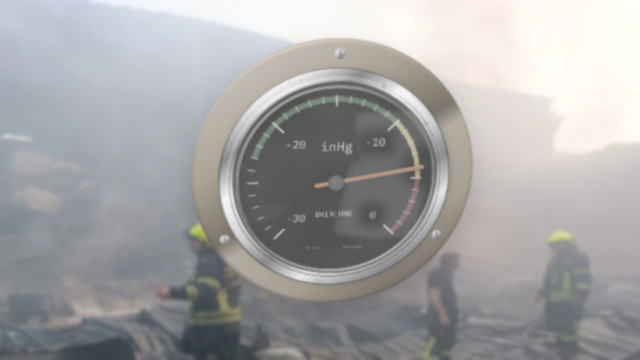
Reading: **-6** inHg
